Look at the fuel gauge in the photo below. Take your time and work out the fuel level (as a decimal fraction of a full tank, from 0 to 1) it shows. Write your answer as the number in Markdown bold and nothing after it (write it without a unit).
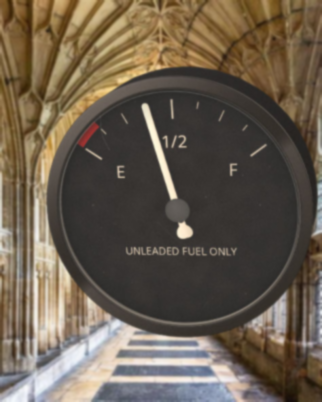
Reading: **0.375**
